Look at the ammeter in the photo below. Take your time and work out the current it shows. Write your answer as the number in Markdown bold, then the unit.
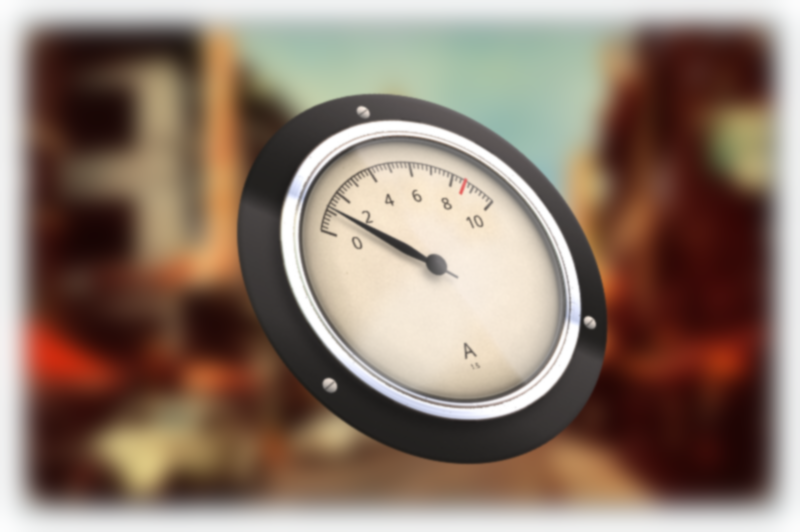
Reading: **1** A
